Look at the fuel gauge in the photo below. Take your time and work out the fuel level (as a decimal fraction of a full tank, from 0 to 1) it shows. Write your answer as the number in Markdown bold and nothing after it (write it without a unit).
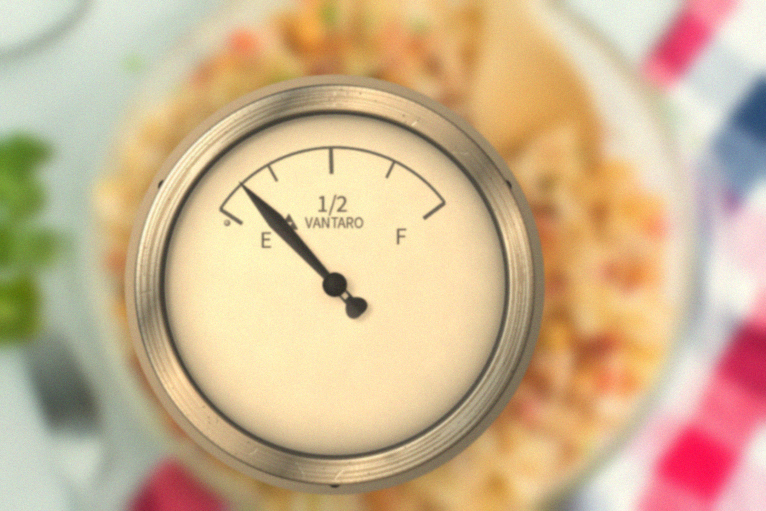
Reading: **0.125**
